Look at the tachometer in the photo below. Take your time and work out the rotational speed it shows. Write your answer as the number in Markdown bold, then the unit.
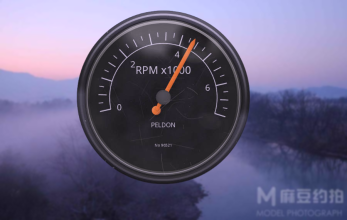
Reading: **4375** rpm
